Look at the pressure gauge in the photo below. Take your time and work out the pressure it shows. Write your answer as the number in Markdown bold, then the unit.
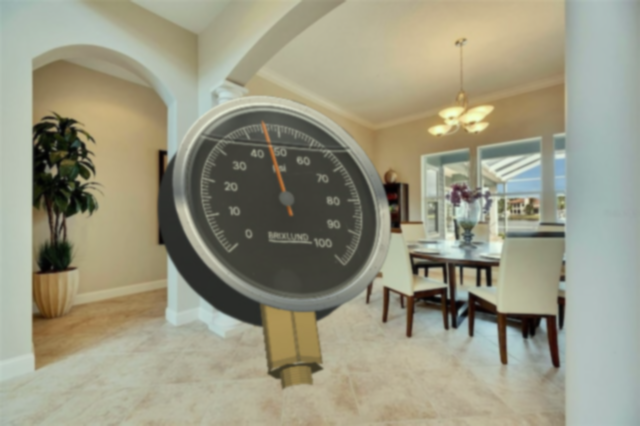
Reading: **45** psi
